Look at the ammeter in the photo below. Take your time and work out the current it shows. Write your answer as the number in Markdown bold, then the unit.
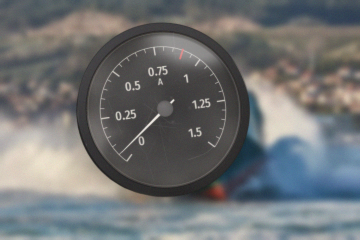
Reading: **0.05** A
